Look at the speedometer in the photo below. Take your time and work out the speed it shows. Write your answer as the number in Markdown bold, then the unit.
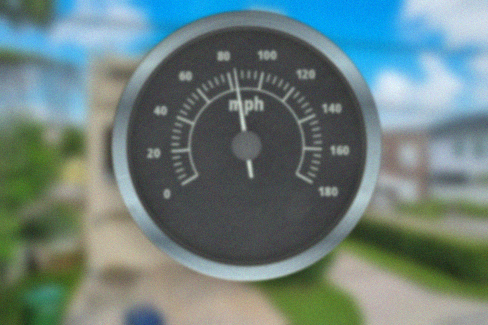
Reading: **84** mph
